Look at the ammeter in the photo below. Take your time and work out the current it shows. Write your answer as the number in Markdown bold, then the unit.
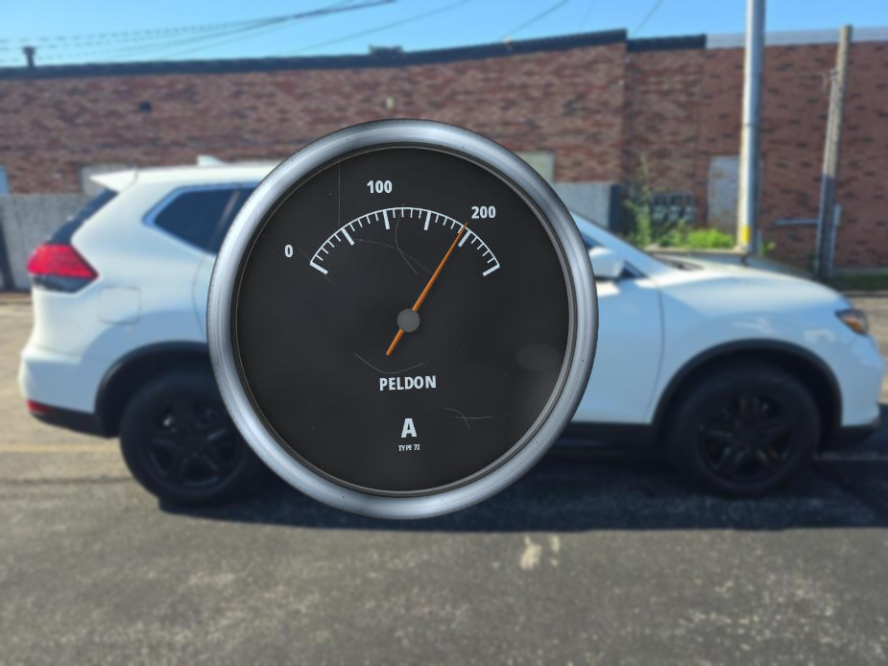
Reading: **190** A
